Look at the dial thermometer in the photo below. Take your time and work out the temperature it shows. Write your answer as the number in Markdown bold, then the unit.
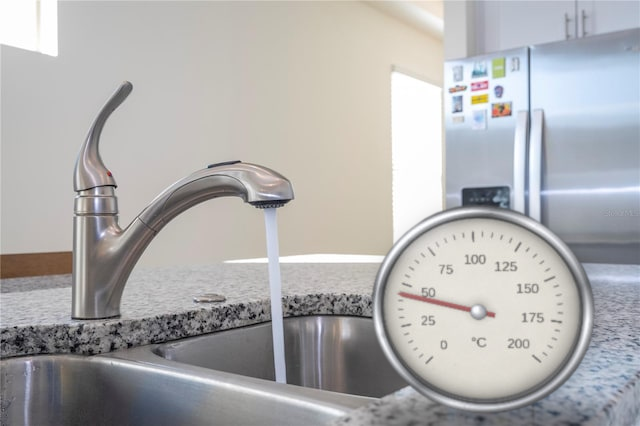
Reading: **45** °C
